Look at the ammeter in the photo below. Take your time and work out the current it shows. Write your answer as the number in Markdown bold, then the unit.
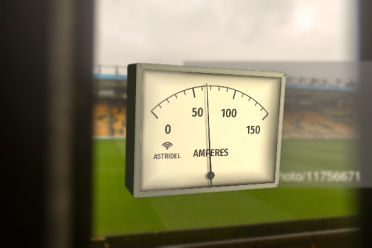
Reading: **65** A
